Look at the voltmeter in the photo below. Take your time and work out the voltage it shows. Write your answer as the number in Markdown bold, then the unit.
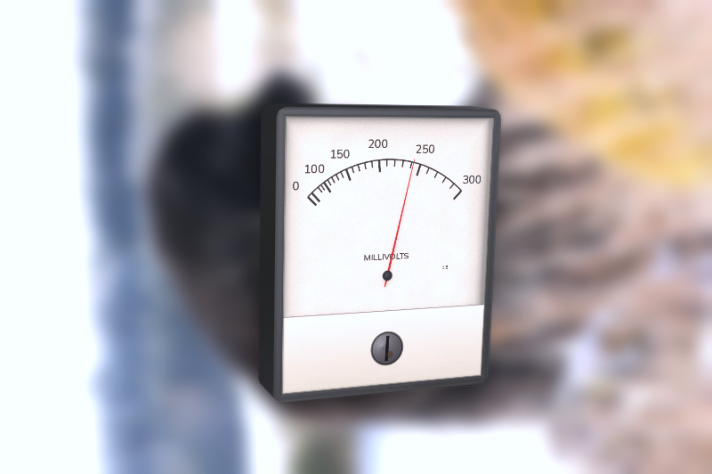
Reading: **240** mV
